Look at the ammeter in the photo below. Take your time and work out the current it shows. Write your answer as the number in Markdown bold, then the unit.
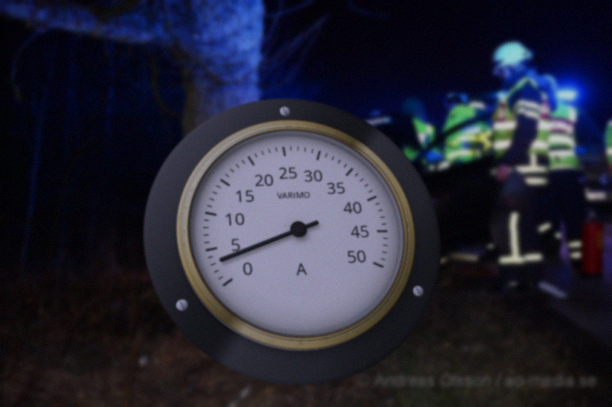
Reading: **3** A
